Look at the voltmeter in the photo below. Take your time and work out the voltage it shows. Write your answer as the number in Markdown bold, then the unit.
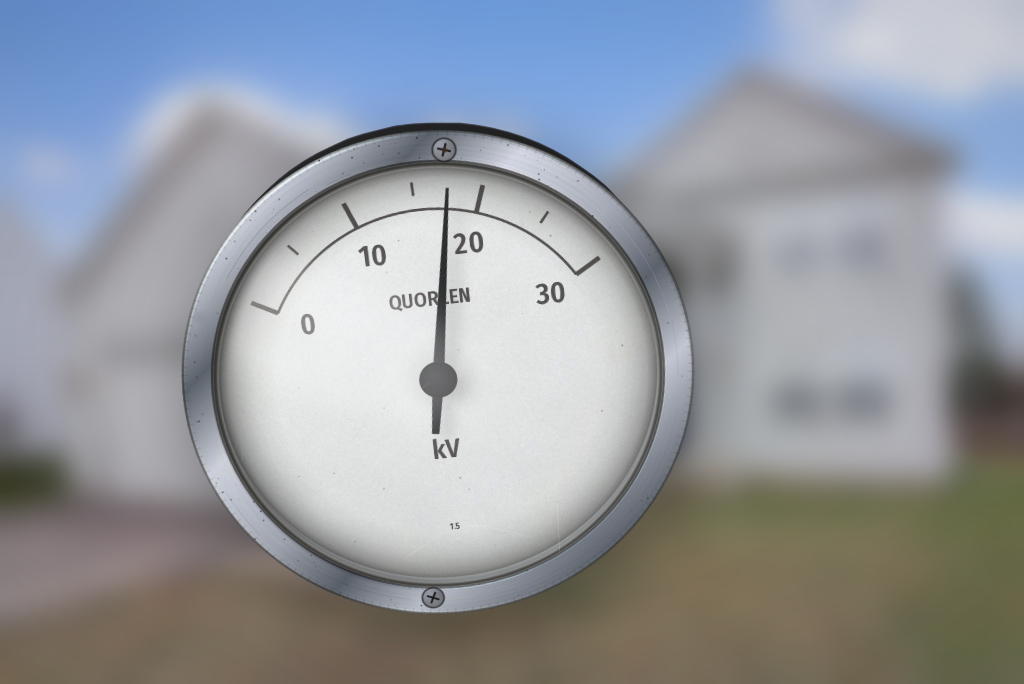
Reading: **17.5** kV
